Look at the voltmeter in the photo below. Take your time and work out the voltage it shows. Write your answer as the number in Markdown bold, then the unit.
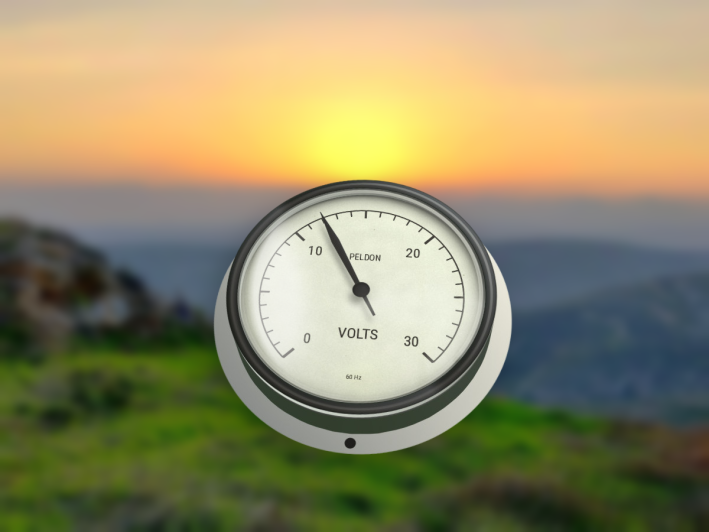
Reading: **12** V
